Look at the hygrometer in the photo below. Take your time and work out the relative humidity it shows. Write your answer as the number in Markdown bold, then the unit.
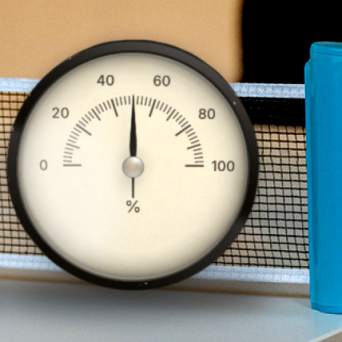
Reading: **50** %
